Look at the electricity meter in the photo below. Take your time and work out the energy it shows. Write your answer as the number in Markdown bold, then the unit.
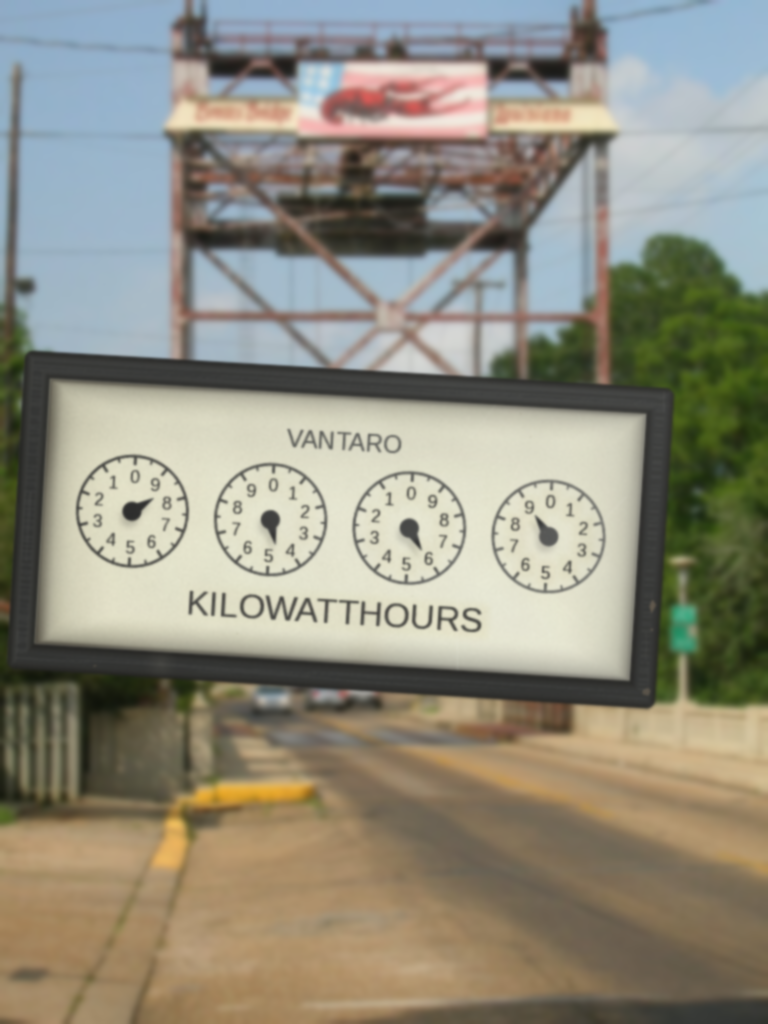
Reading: **8459** kWh
